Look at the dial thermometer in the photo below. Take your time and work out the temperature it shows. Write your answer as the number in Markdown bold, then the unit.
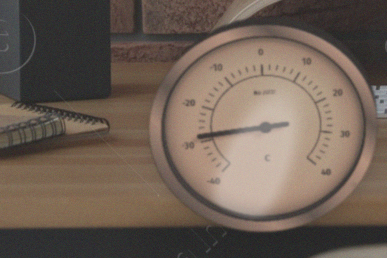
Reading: **-28** °C
